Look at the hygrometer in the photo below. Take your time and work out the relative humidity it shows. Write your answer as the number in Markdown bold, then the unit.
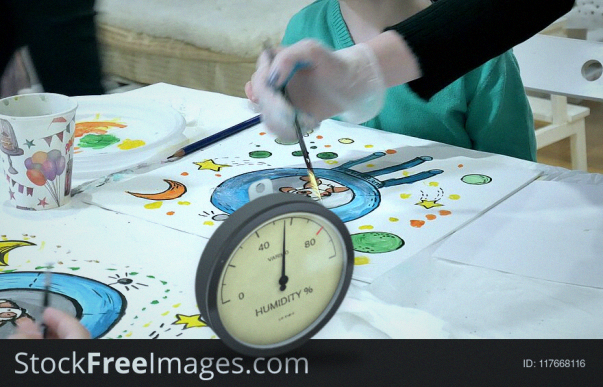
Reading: **55** %
